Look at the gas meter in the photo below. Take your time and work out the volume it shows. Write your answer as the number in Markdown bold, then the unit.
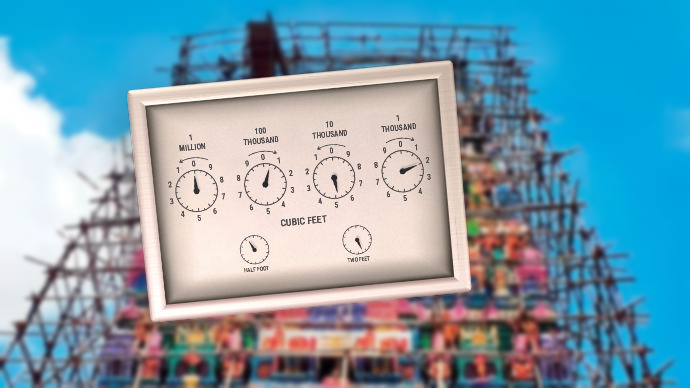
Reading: **5200** ft³
